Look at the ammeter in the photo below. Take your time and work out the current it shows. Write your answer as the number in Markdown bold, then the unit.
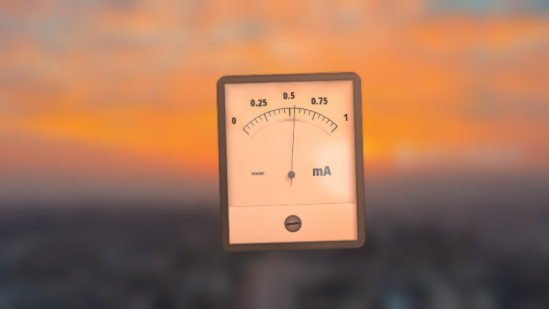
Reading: **0.55** mA
